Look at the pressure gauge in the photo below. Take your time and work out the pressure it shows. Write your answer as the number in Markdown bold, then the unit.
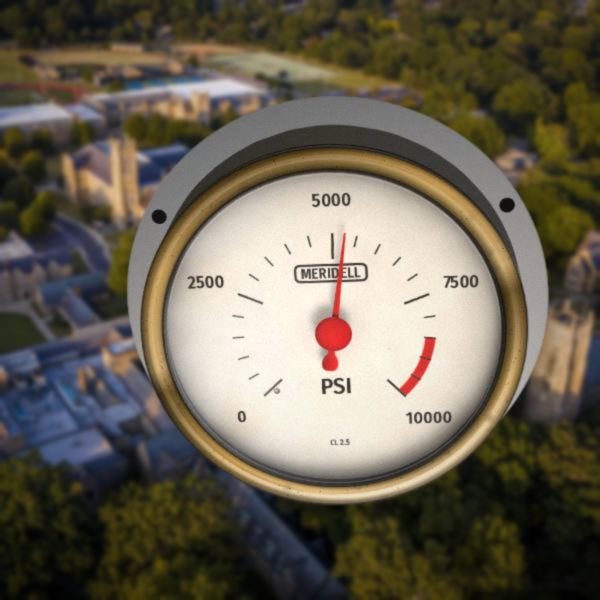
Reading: **5250** psi
